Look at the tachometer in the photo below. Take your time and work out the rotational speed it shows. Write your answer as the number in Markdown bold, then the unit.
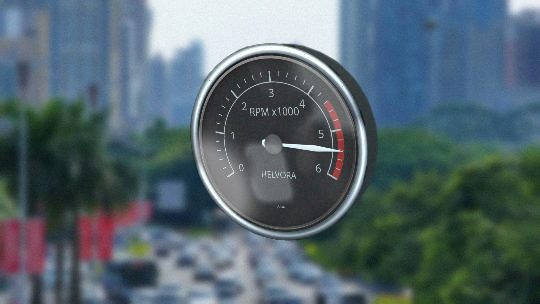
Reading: **5400** rpm
